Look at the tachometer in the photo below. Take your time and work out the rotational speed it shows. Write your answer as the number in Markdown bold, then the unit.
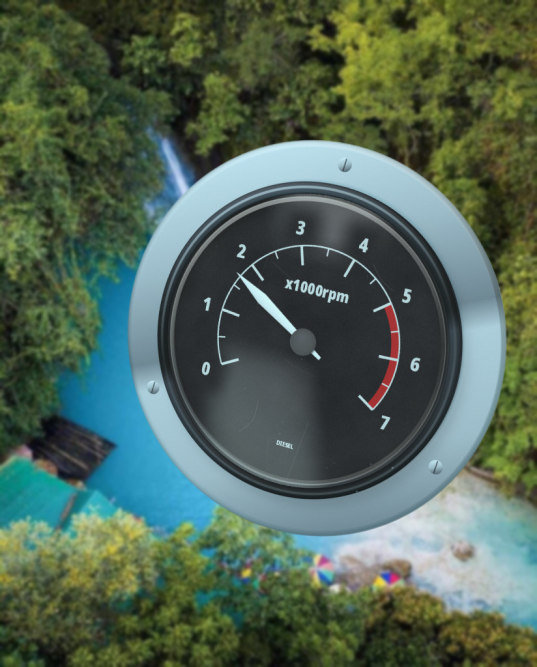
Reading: **1750** rpm
